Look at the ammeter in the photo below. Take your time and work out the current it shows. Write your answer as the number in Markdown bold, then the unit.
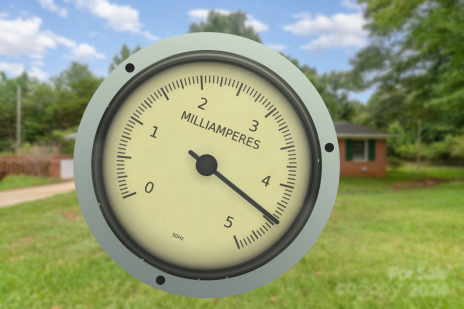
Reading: **4.45** mA
